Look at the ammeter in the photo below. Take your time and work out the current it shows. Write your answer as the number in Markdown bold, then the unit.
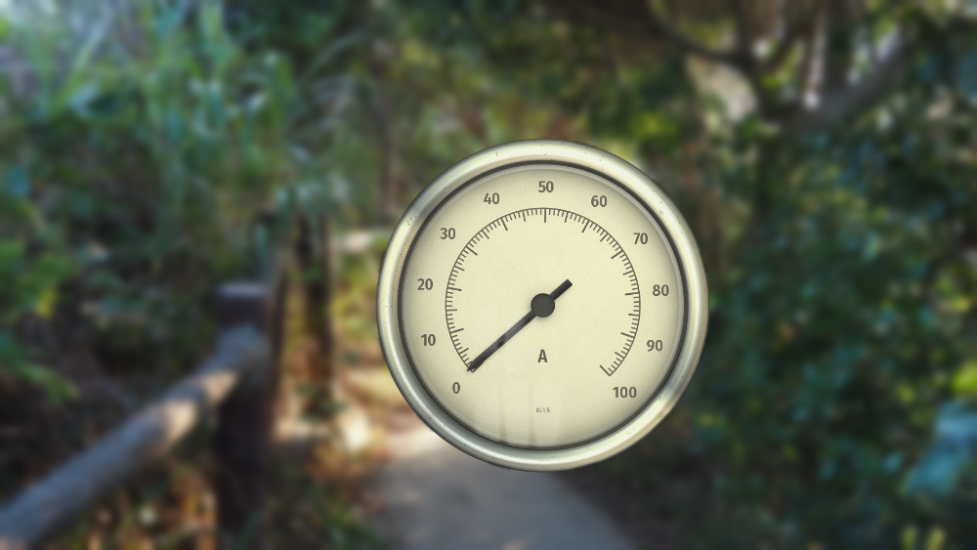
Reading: **1** A
